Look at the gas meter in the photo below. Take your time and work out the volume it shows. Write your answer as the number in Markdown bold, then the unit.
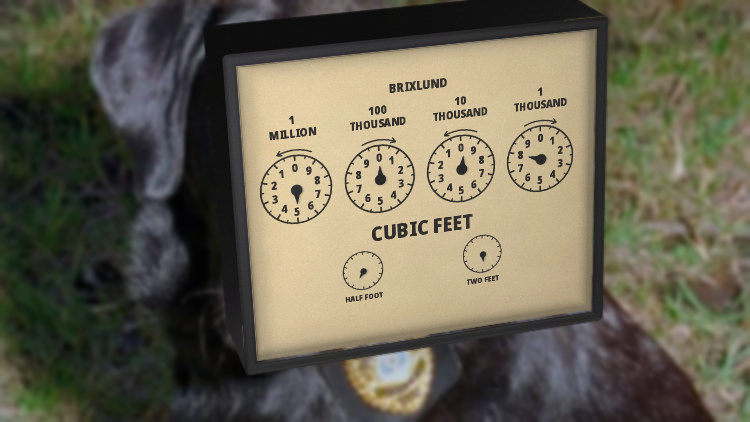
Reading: **499800** ft³
